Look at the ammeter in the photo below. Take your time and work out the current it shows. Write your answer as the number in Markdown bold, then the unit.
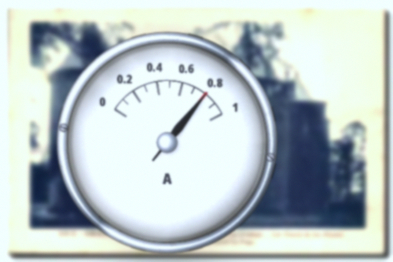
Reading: **0.8** A
